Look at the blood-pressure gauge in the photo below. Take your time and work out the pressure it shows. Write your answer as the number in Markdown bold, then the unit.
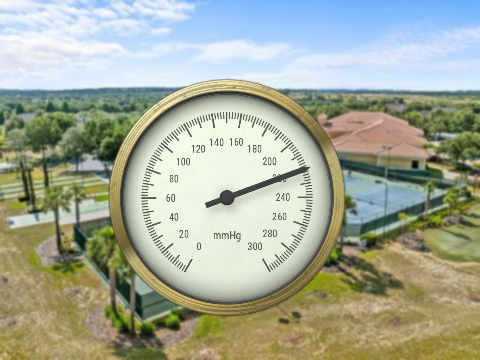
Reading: **220** mmHg
